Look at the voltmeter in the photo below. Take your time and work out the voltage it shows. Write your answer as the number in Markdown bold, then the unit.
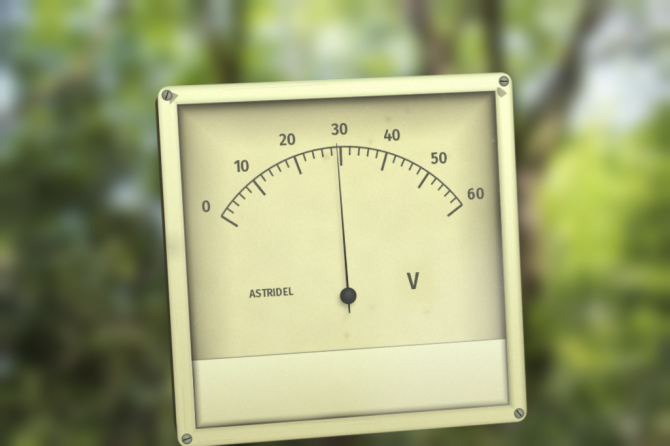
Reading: **29** V
